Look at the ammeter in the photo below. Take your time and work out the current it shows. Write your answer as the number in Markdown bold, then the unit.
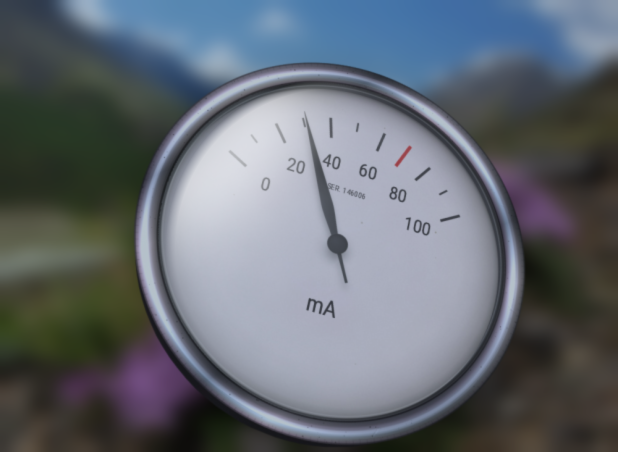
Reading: **30** mA
